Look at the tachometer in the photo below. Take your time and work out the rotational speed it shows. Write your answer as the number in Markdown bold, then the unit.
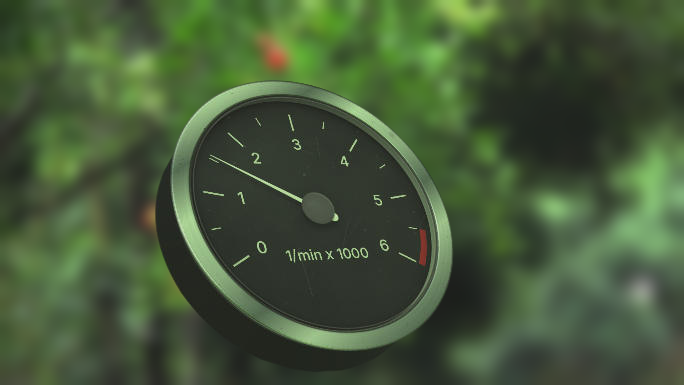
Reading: **1500** rpm
